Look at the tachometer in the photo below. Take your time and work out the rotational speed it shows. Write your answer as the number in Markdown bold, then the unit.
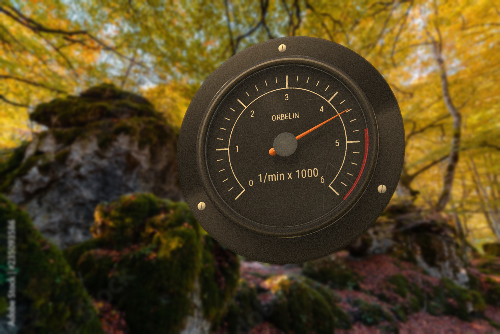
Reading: **4400** rpm
